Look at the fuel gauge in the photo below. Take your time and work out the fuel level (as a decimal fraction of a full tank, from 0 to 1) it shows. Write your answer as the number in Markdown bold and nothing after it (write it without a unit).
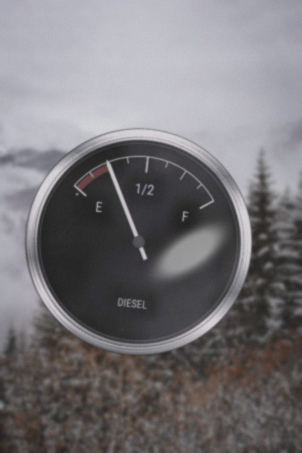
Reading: **0.25**
